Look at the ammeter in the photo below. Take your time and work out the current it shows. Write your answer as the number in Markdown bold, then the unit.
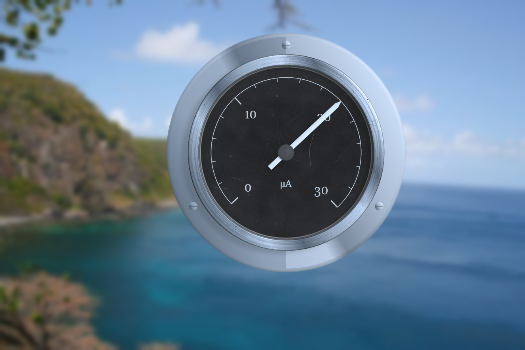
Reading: **20** µA
